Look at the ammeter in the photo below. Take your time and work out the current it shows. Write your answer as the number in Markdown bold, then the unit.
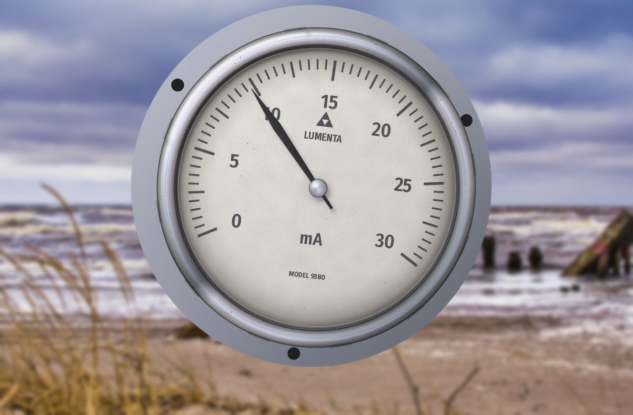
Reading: **9.75** mA
